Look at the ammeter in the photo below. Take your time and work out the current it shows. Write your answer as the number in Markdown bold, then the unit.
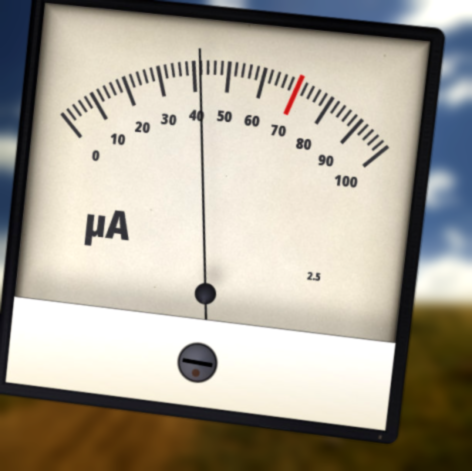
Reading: **42** µA
